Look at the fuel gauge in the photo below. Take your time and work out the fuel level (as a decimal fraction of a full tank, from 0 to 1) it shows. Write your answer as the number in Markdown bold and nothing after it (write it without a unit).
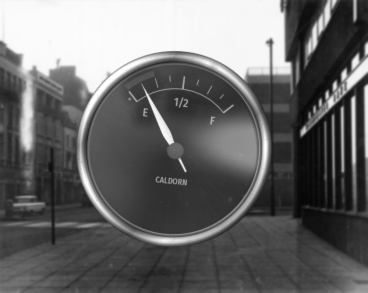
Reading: **0.125**
